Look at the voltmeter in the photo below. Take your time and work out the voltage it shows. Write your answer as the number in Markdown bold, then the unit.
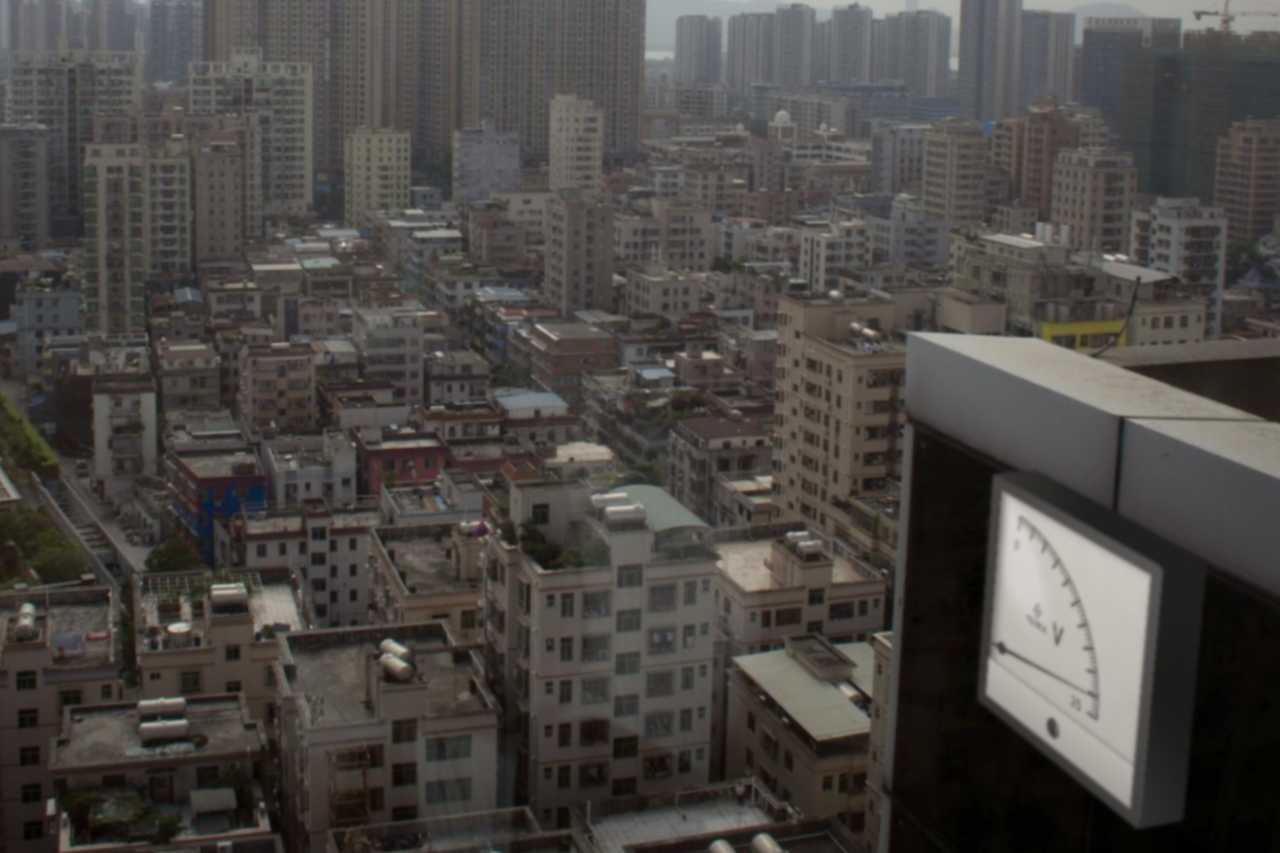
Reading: **22.5** V
